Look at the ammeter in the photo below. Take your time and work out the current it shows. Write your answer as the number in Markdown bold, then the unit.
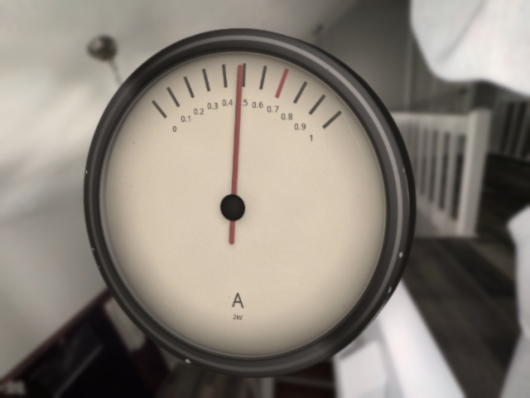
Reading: **0.5** A
